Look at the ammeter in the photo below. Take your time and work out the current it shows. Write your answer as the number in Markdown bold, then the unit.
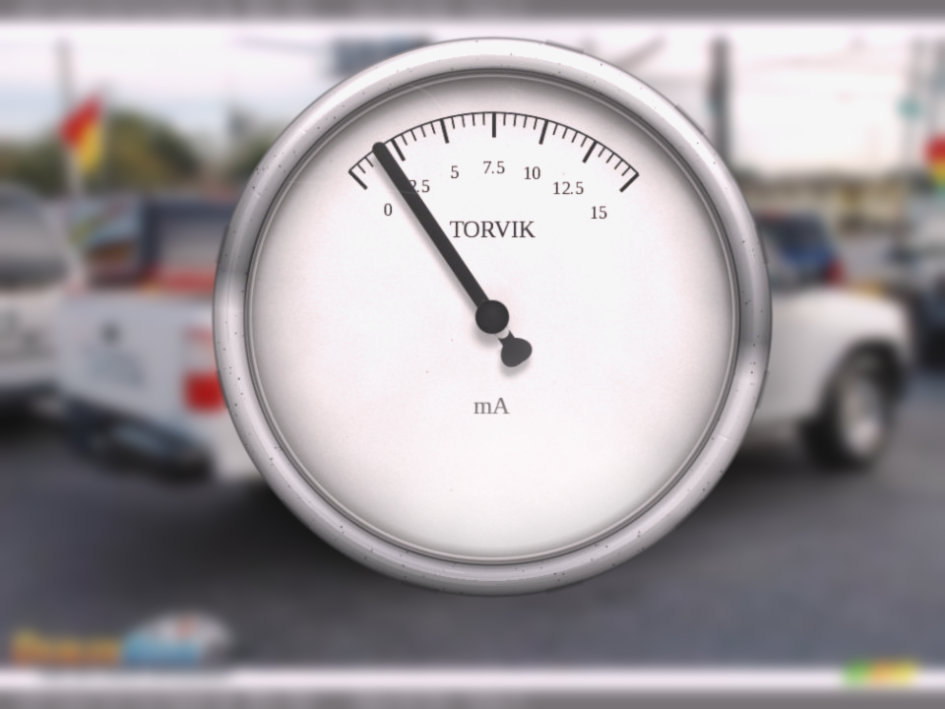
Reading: **1.75** mA
